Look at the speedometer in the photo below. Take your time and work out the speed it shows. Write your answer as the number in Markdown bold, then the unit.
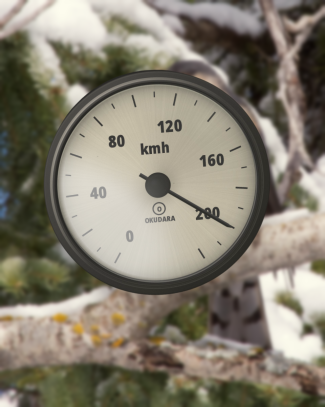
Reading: **200** km/h
